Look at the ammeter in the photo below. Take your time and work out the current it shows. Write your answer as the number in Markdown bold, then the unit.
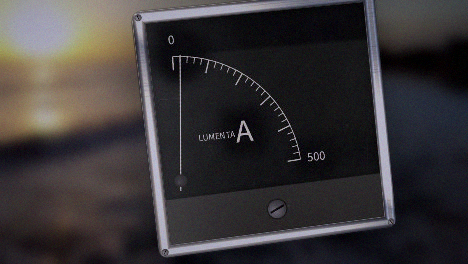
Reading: **20** A
